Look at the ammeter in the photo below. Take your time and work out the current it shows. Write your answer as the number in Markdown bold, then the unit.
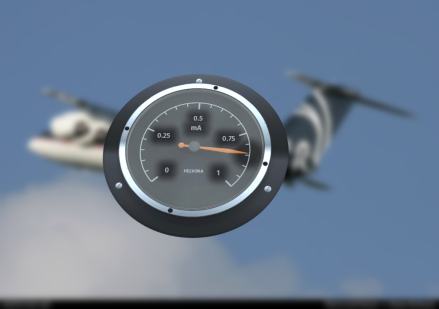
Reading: **0.85** mA
